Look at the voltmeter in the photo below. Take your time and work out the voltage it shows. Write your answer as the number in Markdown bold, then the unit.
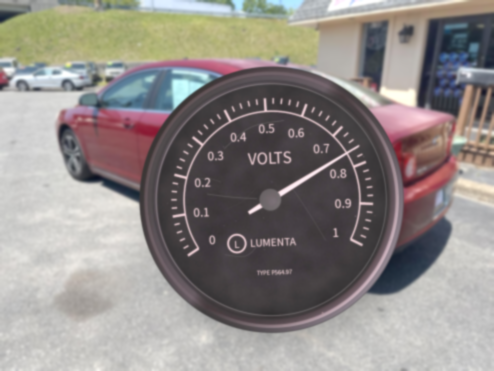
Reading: **0.76** V
